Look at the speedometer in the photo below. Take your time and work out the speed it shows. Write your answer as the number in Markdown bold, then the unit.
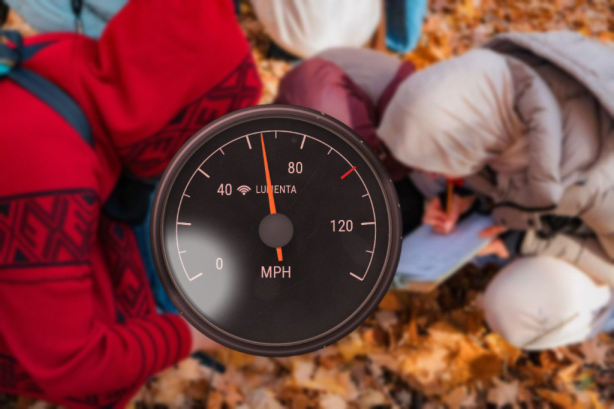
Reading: **65** mph
